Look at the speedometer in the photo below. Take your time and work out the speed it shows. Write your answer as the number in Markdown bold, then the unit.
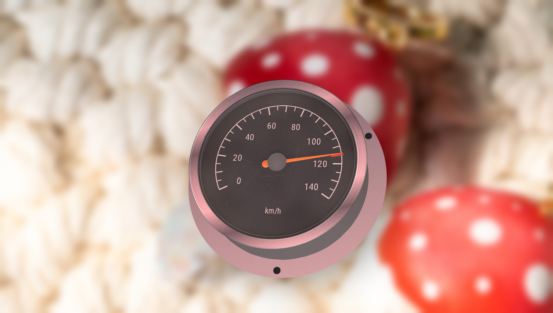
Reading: **115** km/h
